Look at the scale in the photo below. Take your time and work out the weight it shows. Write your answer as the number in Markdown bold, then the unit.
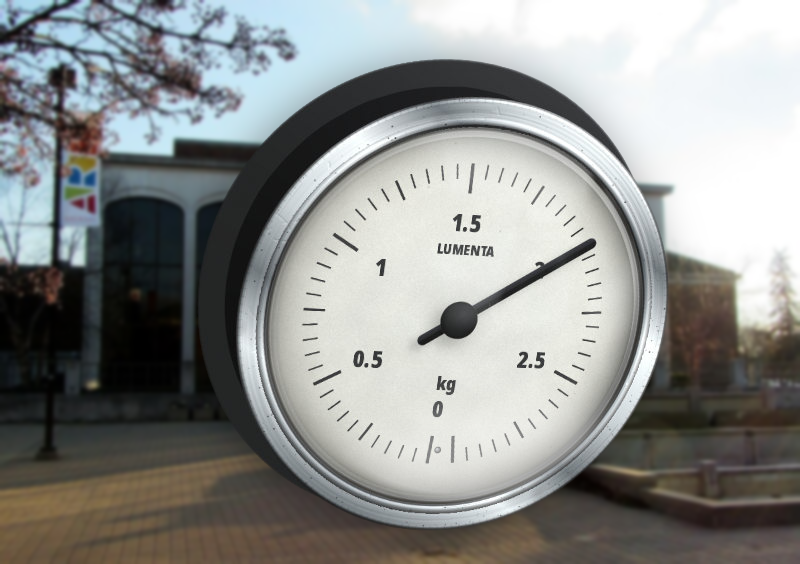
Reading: **2** kg
